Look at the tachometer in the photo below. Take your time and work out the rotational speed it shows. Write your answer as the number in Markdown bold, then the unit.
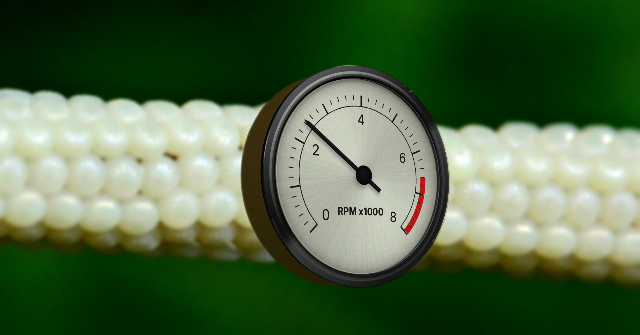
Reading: **2400** rpm
